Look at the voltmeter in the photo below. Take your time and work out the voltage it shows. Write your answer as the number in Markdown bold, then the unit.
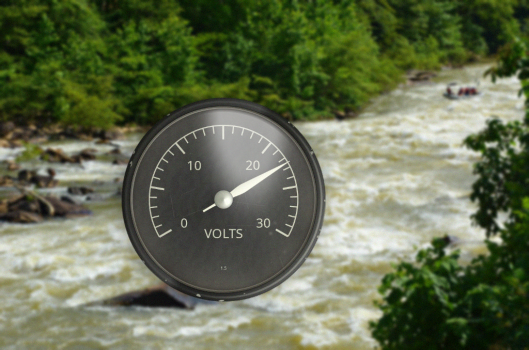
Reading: **22.5** V
